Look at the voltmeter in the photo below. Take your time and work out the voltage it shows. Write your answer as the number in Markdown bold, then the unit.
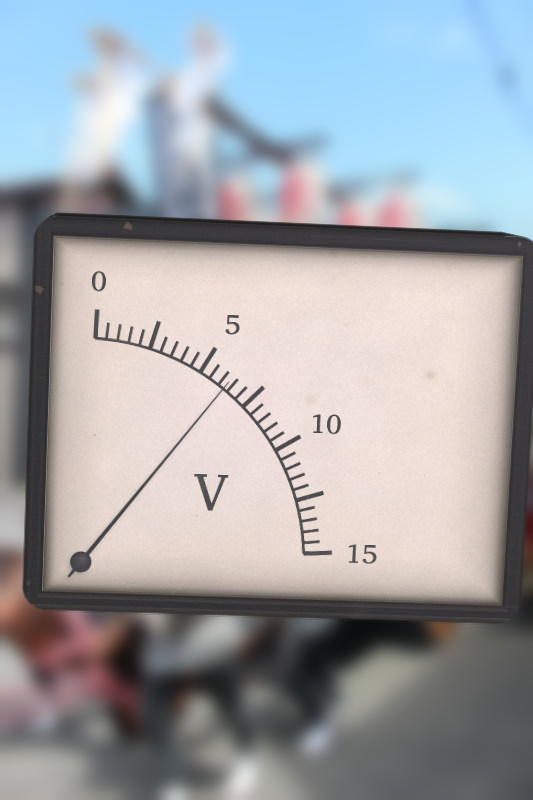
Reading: **6.25** V
